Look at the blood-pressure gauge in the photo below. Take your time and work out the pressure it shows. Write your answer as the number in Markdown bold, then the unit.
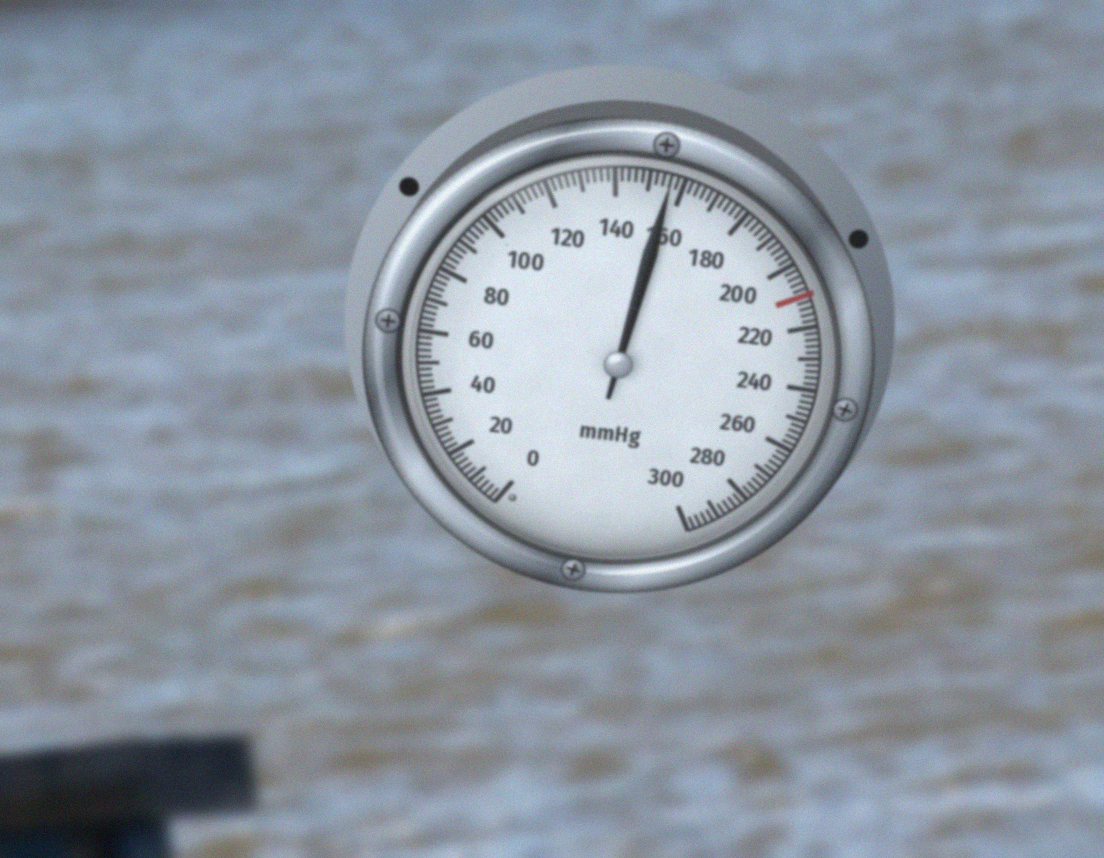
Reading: **156** mmHg
